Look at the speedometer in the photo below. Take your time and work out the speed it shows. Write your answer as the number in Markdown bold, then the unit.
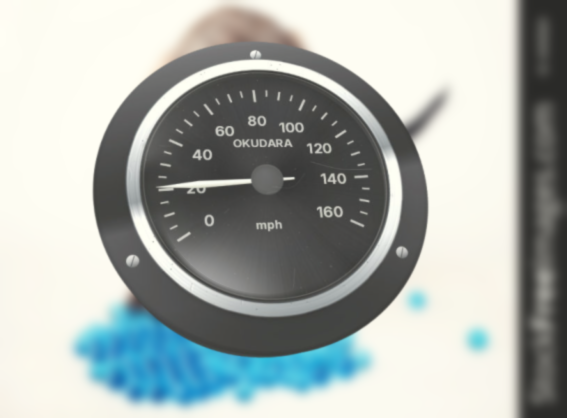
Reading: **20** mph
